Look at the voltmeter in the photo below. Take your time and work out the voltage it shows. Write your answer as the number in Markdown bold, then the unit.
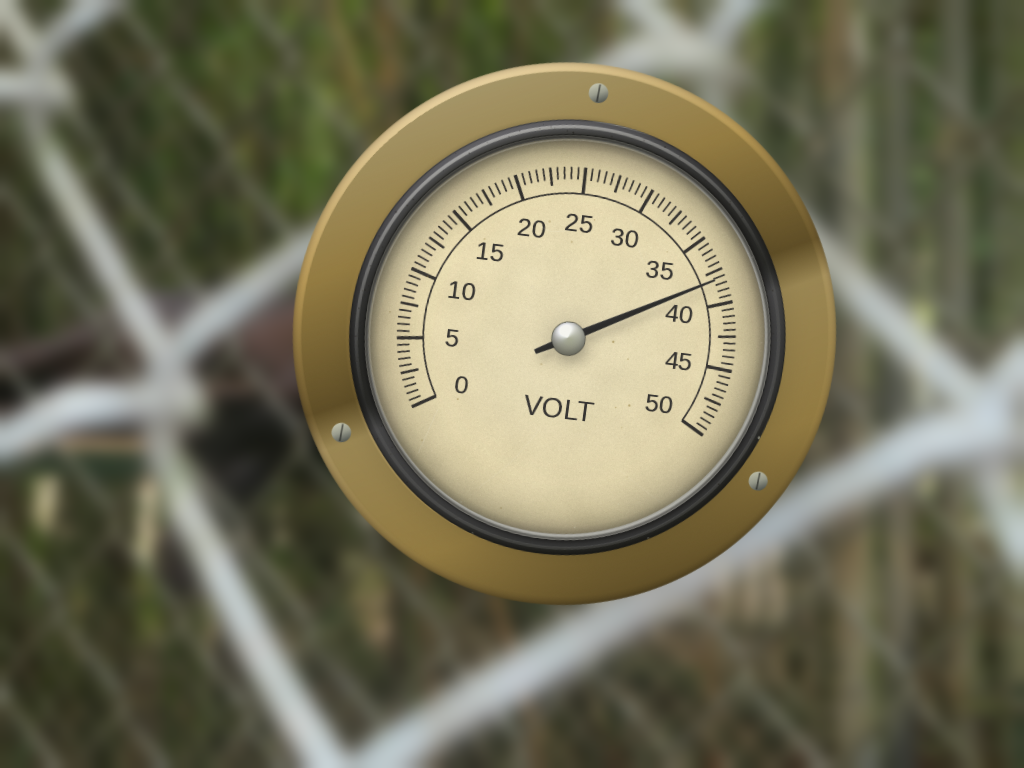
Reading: **38** V
